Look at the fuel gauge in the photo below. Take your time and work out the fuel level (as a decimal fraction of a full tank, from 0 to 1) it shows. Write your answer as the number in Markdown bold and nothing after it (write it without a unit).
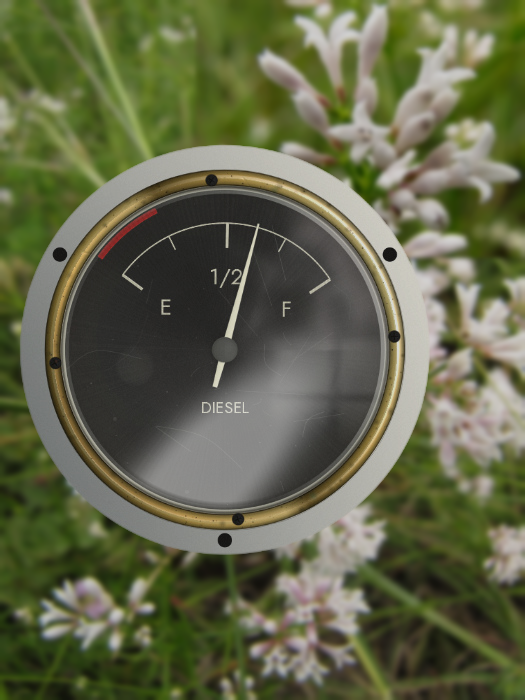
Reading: **0.625**
